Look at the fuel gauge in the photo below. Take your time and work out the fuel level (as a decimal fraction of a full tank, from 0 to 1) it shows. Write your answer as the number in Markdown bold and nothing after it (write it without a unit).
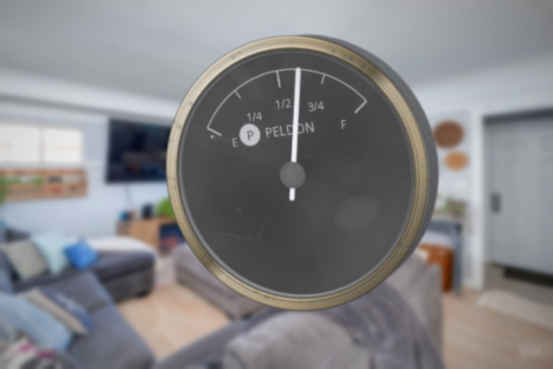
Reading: **0.625**
